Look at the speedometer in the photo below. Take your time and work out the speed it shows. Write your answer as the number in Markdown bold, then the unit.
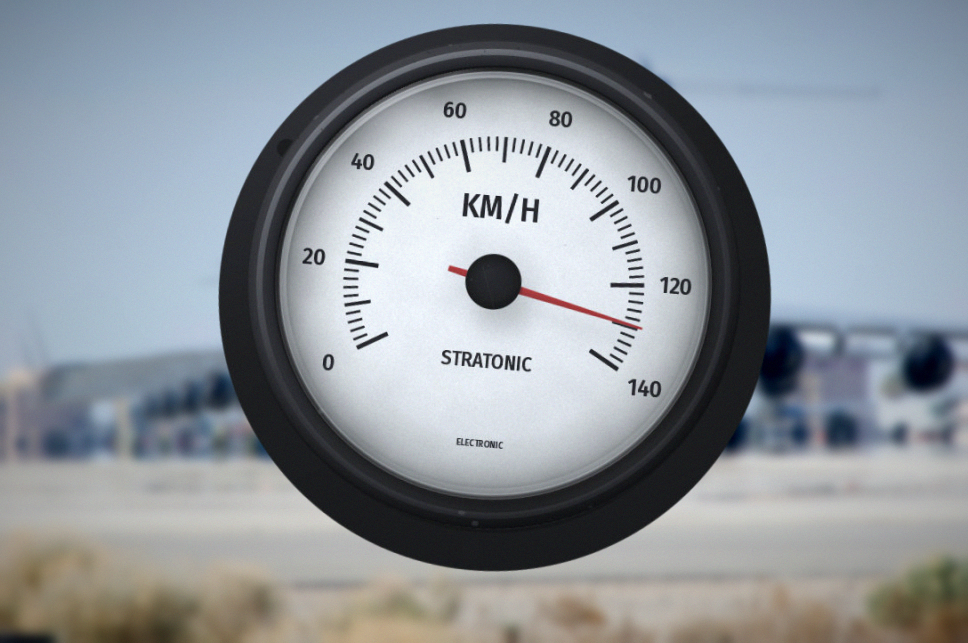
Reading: **130** km/h
